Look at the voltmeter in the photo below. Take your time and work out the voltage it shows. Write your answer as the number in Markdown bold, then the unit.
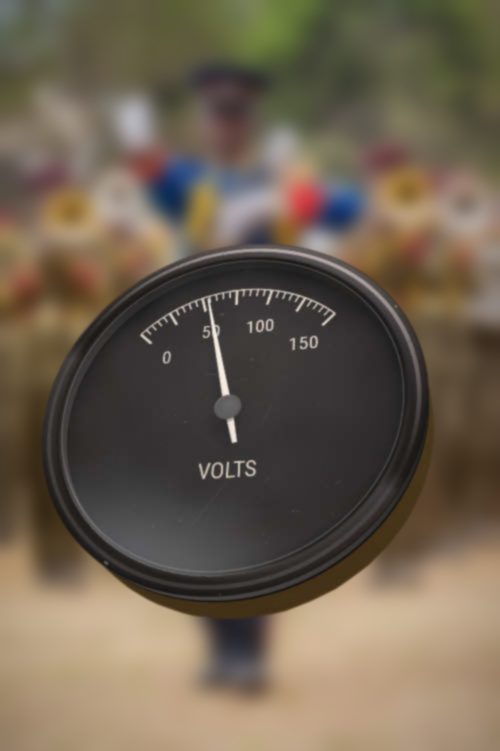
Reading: **55** V
